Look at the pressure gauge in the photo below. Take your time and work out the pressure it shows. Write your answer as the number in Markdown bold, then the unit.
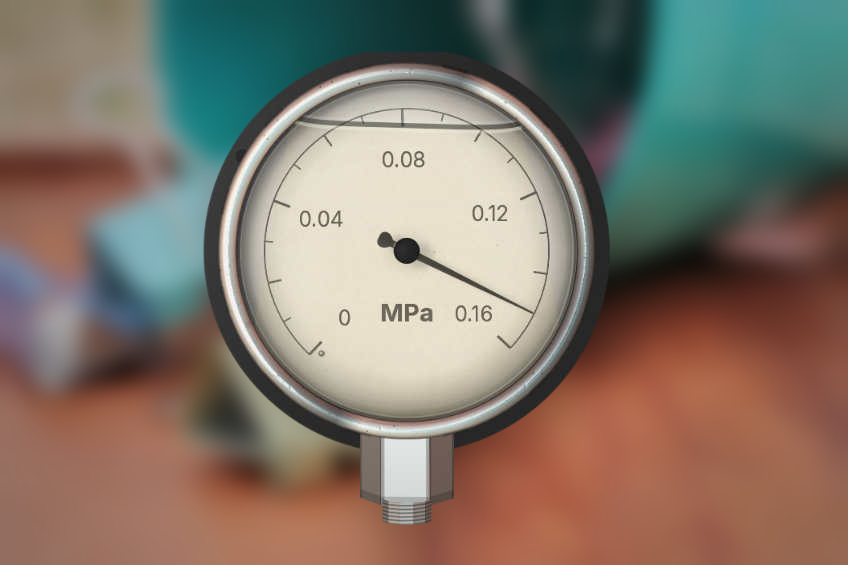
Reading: **0.15** MPa
